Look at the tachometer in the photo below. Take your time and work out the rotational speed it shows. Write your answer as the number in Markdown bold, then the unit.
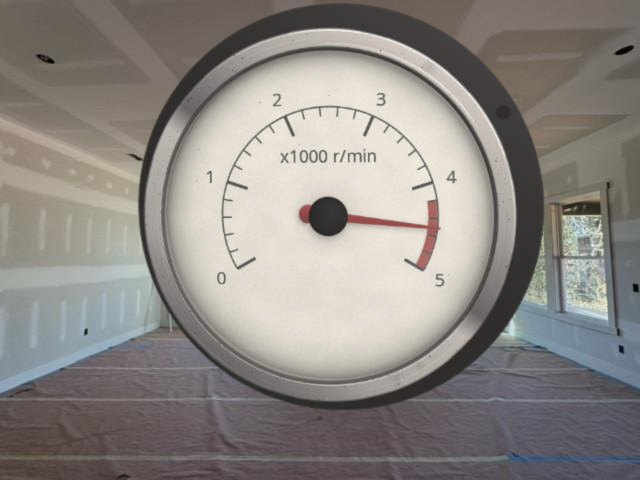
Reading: **4500** rpm
